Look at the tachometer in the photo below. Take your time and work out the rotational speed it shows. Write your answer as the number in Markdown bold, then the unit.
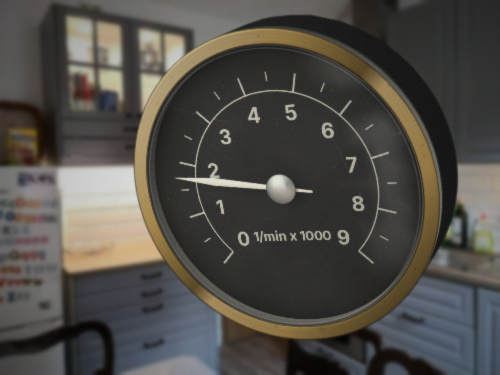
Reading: **1750** rpm
